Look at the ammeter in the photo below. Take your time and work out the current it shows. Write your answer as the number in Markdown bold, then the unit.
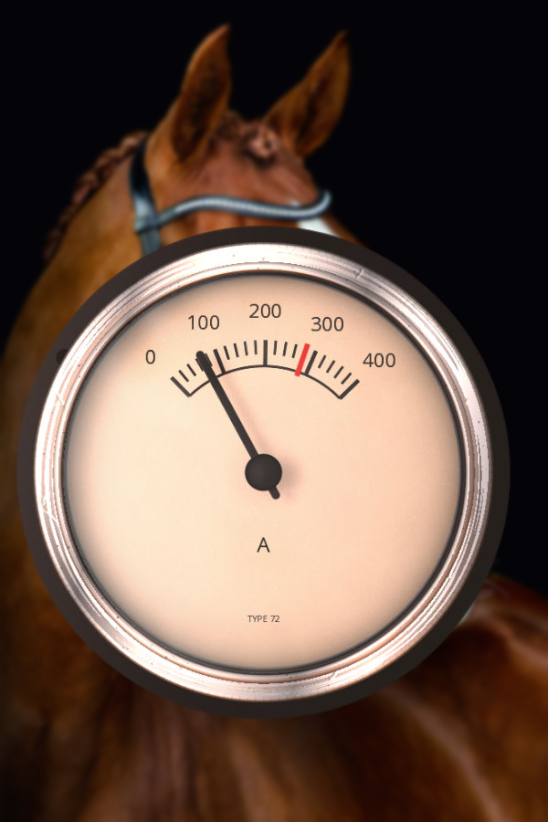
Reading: **70** A
